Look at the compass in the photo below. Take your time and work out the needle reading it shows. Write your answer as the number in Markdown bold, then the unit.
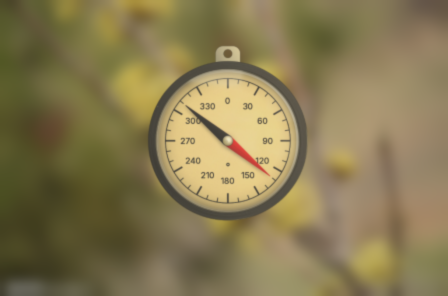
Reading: **130** °
